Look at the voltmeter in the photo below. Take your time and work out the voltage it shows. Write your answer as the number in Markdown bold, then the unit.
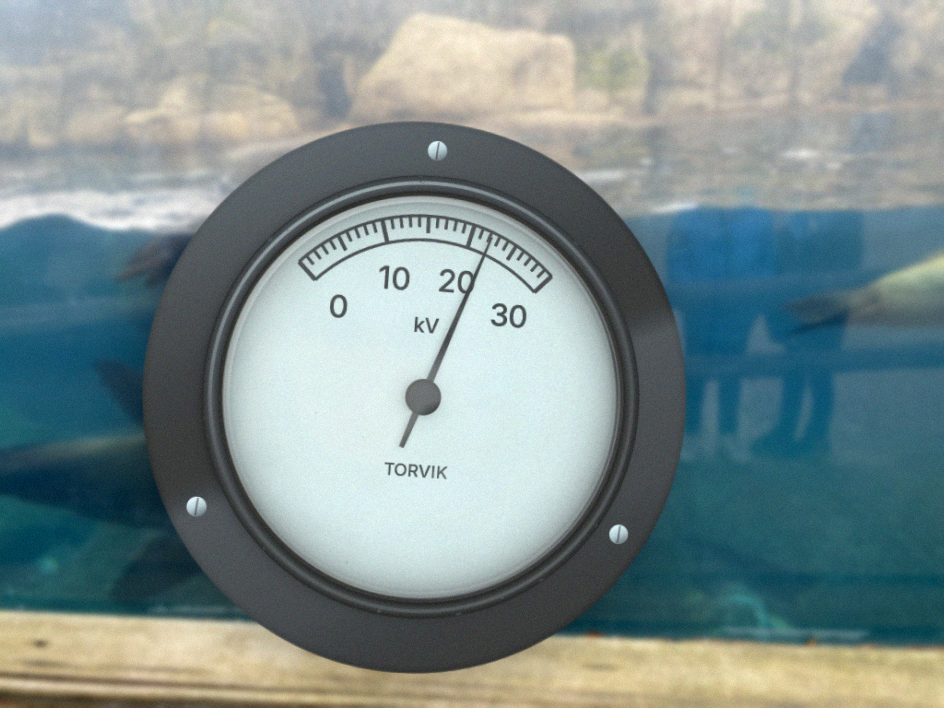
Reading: **22** kV
